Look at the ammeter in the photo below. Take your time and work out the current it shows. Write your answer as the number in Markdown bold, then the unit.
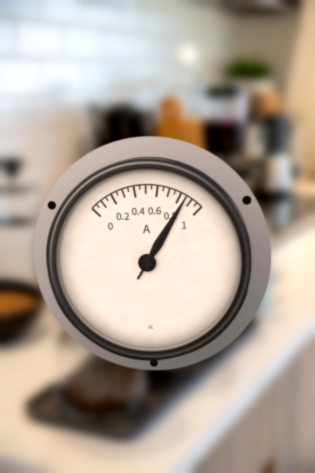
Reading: **0.85** A
